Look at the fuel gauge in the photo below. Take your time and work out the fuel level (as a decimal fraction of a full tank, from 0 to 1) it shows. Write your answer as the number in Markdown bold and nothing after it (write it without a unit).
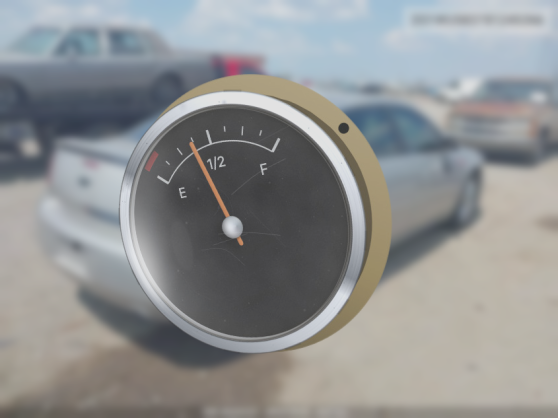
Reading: **0.375**
